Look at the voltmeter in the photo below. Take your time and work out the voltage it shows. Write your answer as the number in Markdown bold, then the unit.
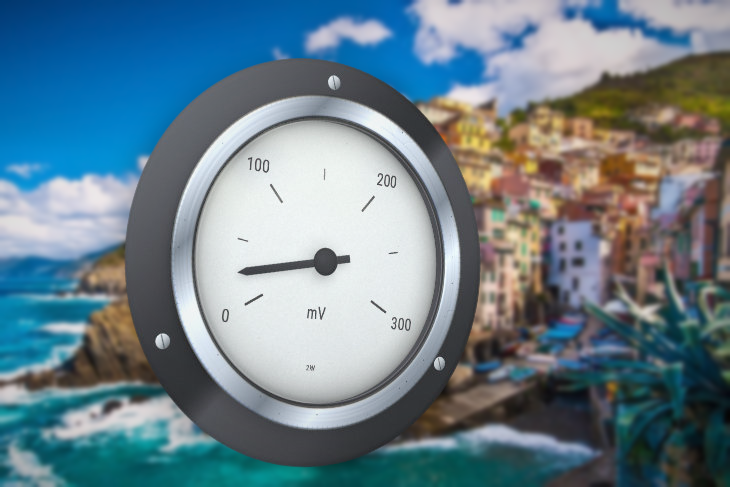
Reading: **25** mV
